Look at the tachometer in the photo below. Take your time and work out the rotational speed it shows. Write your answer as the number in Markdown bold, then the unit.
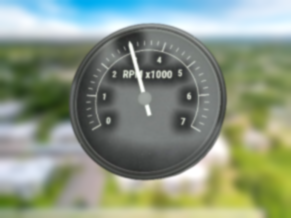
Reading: **3000** rpm
